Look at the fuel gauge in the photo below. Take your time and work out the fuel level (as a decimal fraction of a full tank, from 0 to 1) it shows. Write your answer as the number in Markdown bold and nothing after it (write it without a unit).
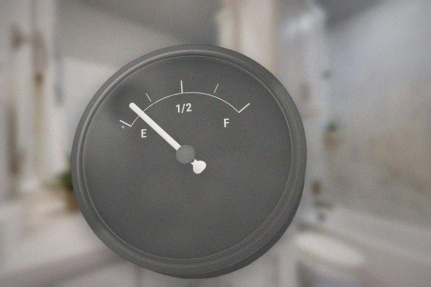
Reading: **0.125**
